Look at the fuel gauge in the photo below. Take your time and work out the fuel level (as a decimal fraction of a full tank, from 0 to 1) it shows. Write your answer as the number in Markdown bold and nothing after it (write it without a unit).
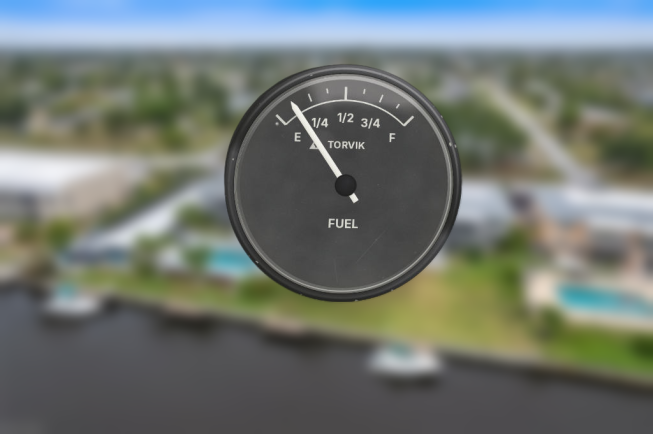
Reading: **0.125**
